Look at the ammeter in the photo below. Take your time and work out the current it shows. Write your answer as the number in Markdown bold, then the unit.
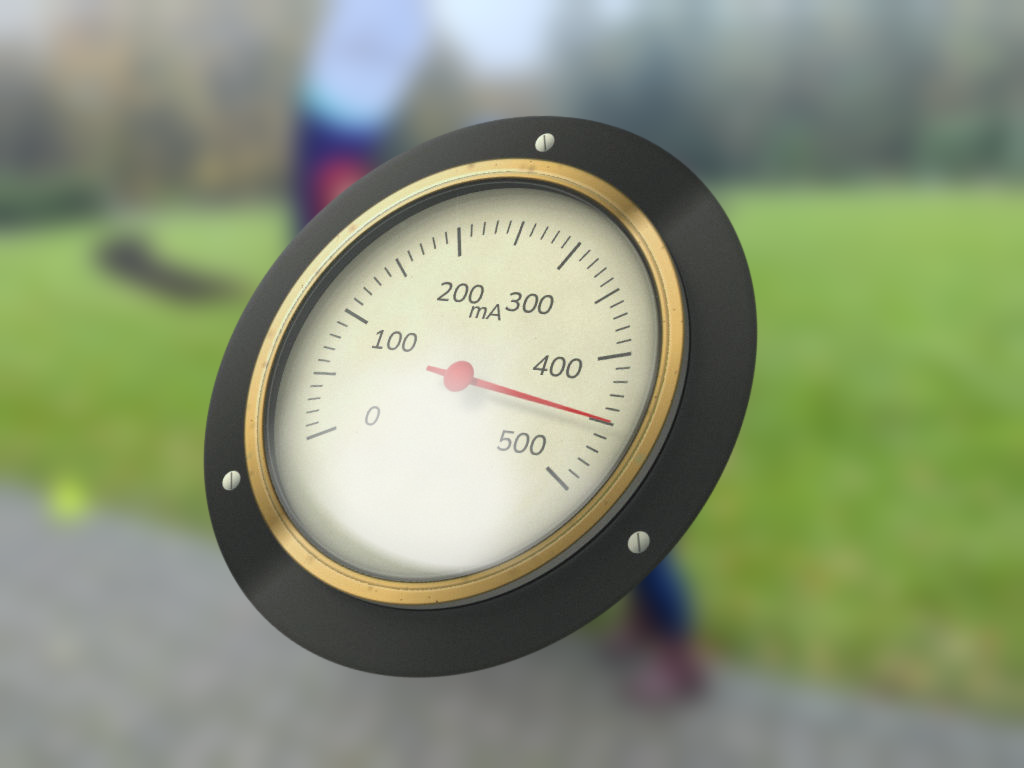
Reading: **450** mA
